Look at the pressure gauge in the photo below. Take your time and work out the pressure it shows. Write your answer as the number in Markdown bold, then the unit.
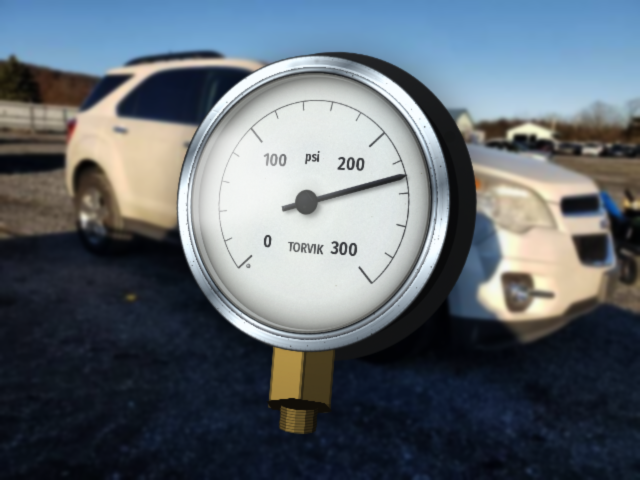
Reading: **230** psi
